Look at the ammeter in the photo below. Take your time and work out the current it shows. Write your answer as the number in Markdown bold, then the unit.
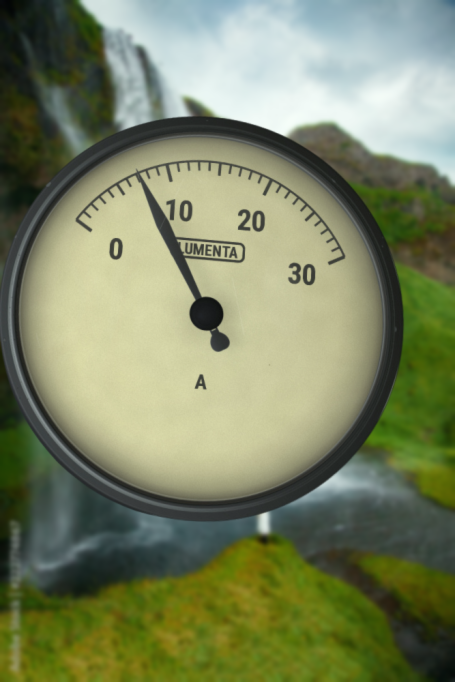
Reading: **7** A
